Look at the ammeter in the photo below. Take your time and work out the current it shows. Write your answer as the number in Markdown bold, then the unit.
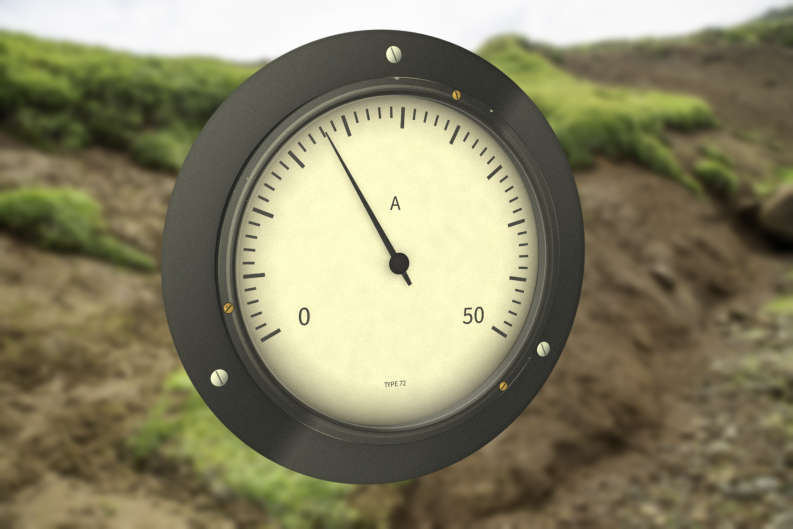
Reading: **18** A
